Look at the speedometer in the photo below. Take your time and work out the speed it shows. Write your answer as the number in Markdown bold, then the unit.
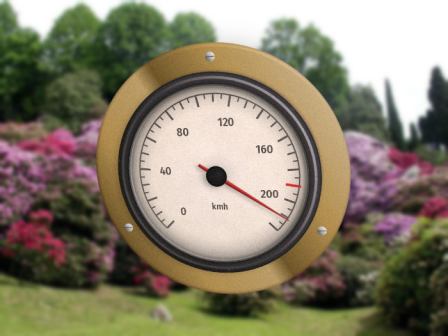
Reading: **210** km/h
